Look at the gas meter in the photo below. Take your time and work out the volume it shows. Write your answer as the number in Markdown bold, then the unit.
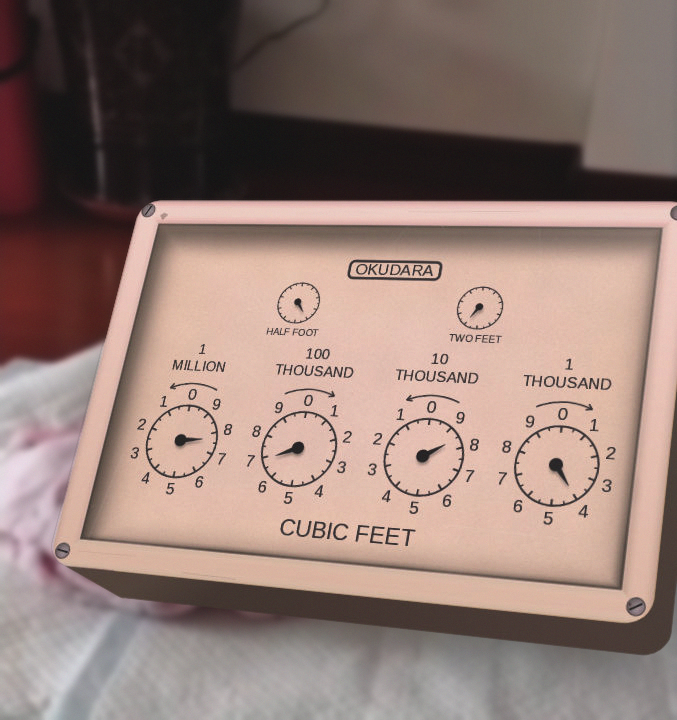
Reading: **768400** ft³
